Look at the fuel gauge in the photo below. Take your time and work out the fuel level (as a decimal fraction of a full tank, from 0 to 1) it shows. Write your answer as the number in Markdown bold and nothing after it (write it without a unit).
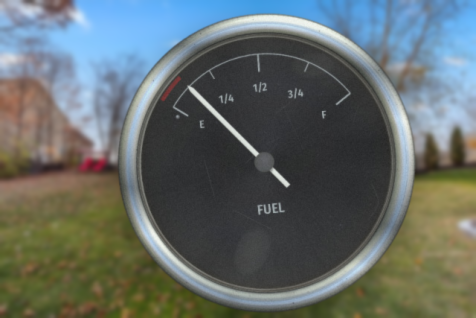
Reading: **0.125**
